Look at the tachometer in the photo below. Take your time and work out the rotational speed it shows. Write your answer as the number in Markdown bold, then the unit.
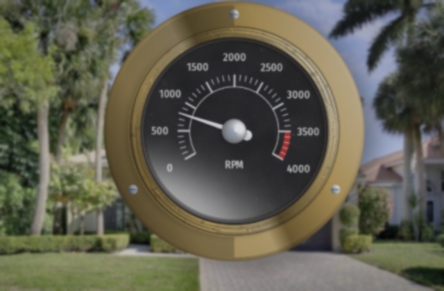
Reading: **800** rpm
